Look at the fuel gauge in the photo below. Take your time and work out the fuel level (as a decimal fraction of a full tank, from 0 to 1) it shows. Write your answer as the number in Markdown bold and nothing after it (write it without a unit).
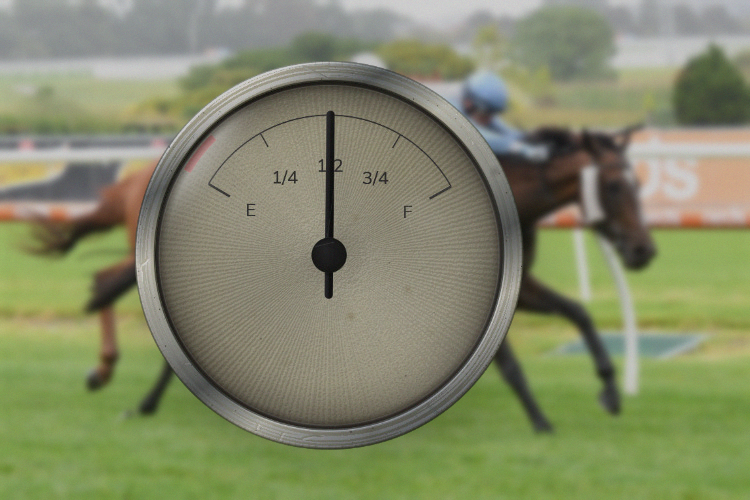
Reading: **0.5**
